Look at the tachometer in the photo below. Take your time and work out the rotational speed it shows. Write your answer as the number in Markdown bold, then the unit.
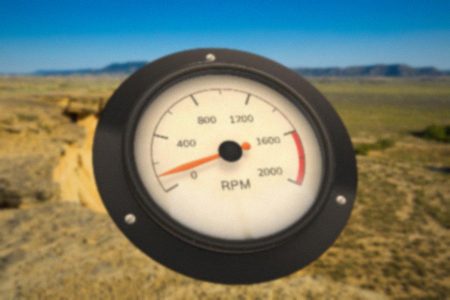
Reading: **100** rpm
